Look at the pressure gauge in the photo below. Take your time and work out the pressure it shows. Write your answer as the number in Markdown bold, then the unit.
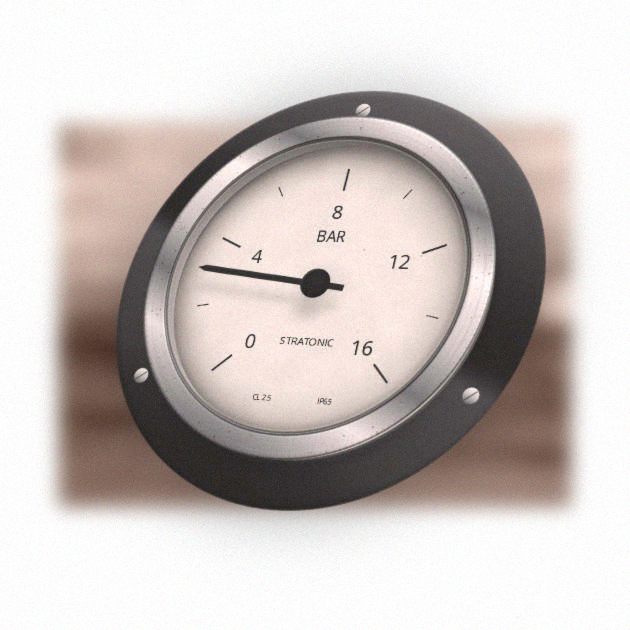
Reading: **3** bar
